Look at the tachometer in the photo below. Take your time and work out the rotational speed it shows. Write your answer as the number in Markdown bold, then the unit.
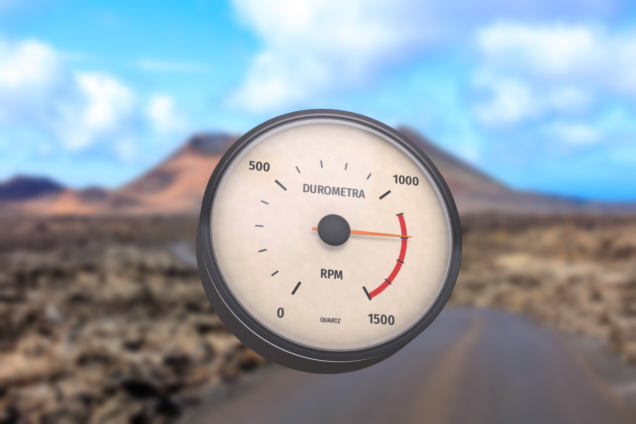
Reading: **1200** rpm
